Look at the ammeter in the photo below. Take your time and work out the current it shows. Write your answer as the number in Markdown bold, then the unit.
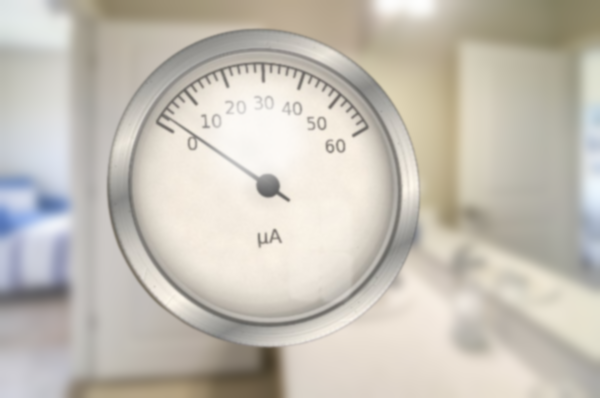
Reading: **2** µA
